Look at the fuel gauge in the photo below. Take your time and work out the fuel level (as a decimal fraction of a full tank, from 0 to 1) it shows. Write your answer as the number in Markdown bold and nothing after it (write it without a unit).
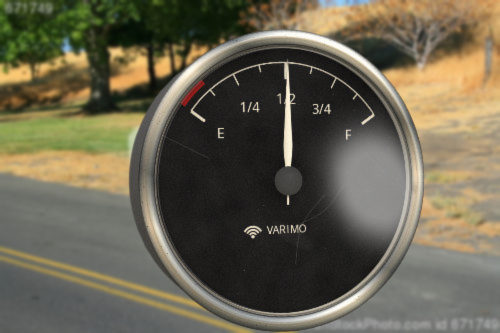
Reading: **0.5**
